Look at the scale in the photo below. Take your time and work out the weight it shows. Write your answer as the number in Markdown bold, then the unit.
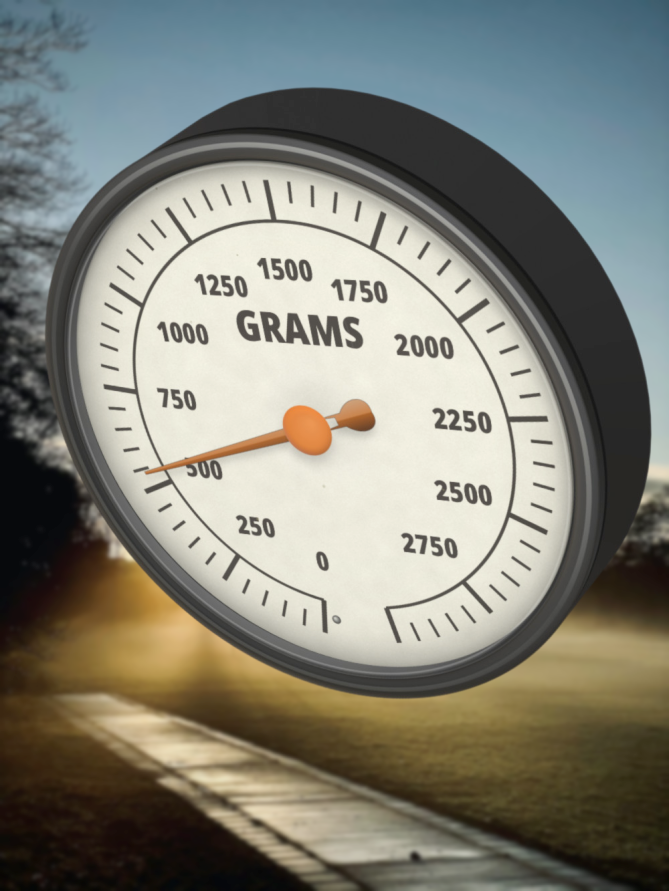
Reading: **550** g
